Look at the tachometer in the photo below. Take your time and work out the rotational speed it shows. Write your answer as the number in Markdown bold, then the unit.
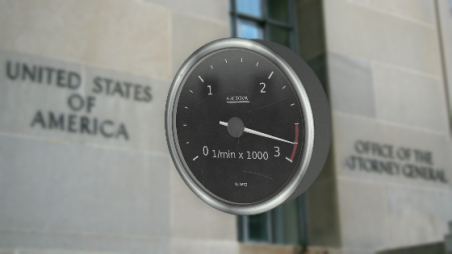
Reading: **2800** rpm
